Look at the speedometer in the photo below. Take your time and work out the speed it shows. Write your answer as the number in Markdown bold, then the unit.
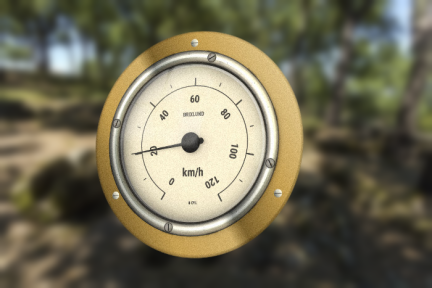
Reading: **20** km/h
